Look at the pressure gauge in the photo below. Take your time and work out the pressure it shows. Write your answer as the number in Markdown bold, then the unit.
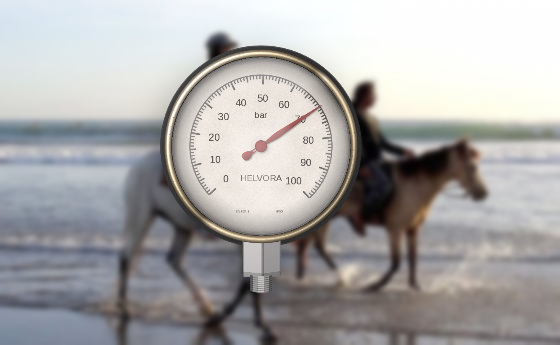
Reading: **70** bar
